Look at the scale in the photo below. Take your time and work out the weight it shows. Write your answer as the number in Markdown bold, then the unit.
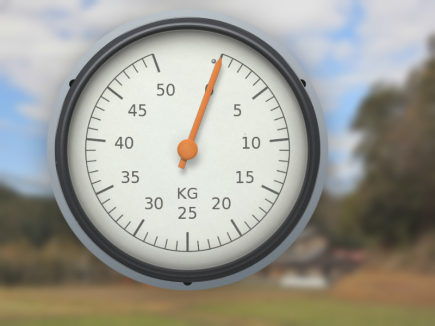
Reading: **0** kg
